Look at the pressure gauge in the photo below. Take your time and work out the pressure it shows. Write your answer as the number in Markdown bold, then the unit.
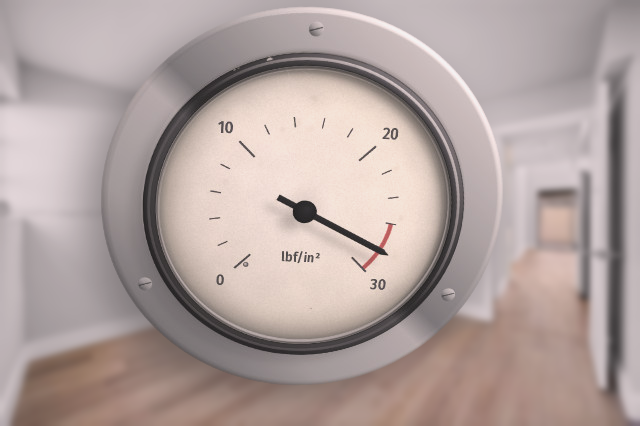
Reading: **28** psi
